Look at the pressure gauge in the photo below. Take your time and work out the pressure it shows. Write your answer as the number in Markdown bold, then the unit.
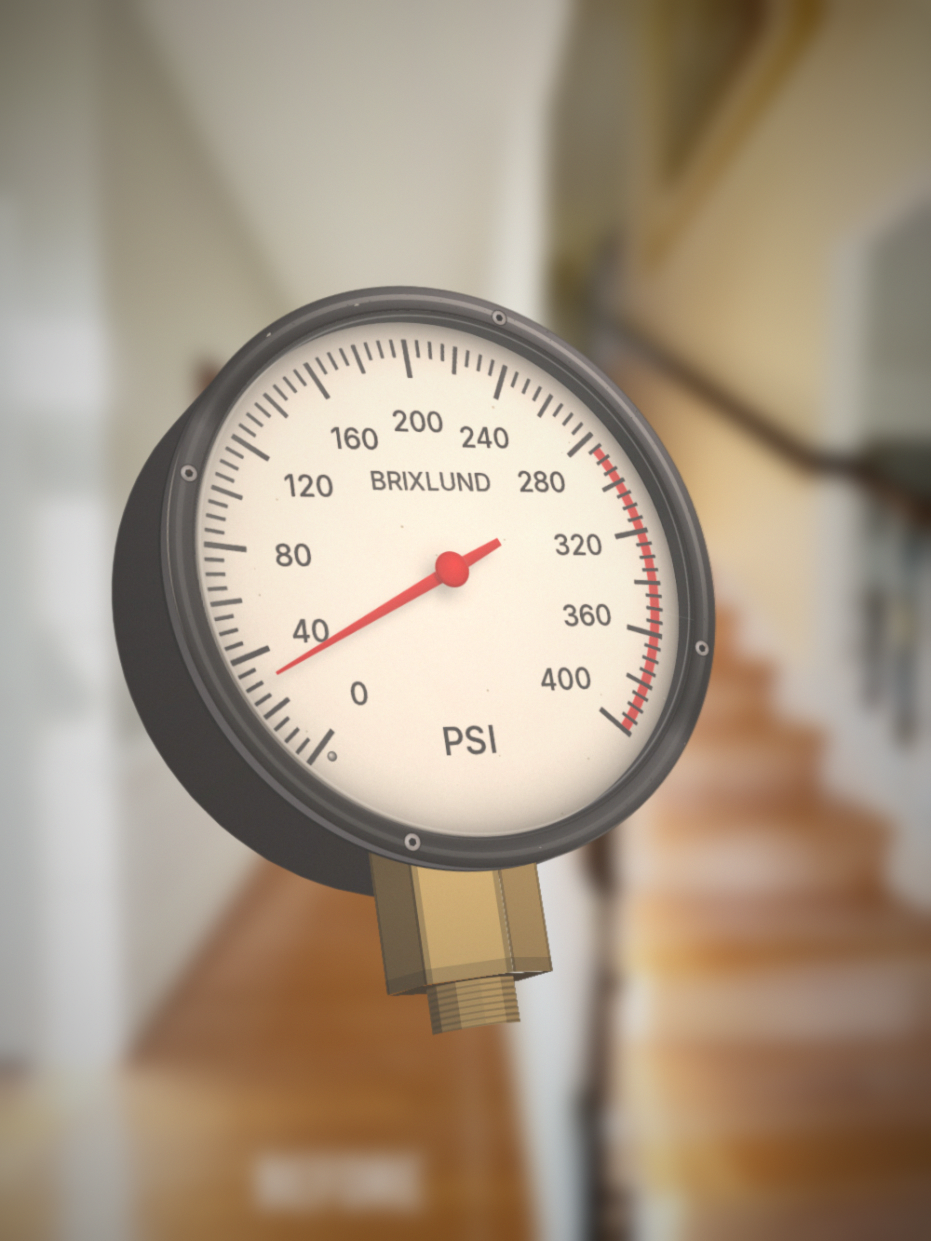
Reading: **30** psi
